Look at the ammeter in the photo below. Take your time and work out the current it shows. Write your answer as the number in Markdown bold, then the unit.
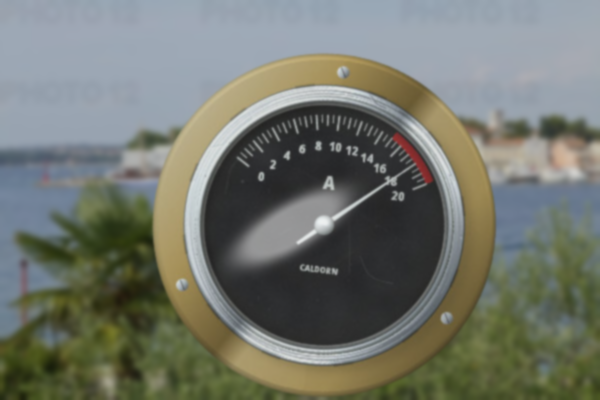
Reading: **18** A
